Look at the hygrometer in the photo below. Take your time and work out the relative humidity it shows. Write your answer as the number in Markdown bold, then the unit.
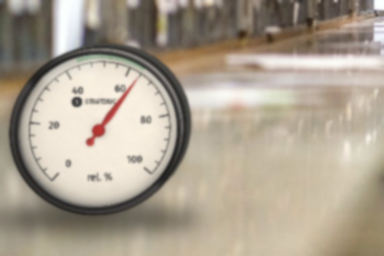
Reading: **64** %
